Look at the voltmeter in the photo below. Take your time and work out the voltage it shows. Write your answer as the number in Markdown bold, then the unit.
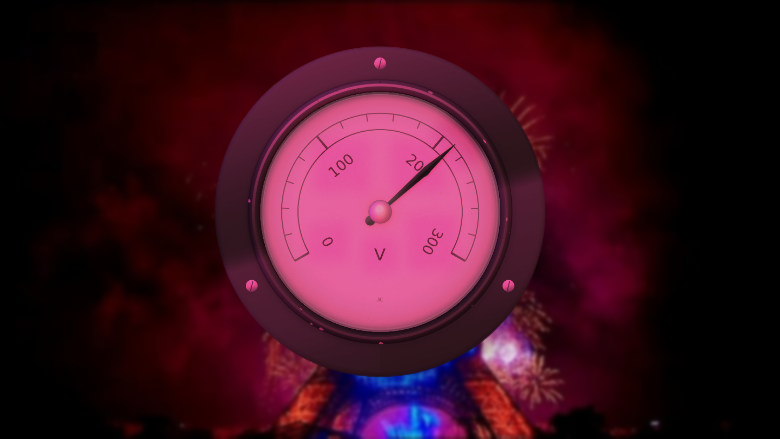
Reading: **210** V
